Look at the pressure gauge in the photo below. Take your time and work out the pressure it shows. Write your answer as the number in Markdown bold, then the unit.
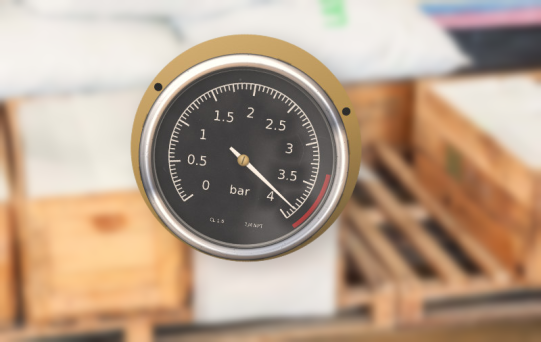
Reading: **3.85** bar
